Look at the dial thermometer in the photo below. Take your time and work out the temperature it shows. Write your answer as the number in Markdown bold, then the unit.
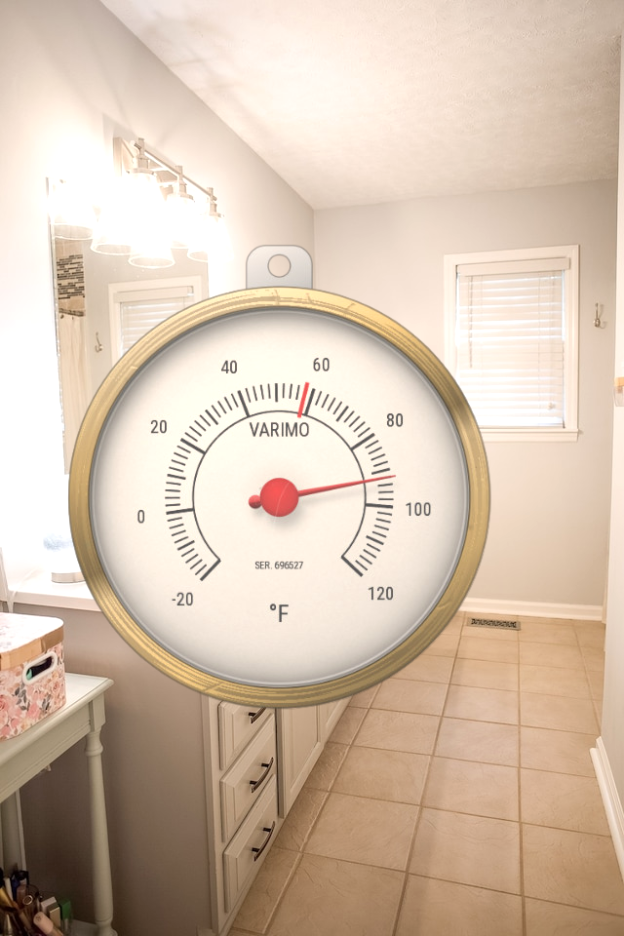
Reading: **92** °F
